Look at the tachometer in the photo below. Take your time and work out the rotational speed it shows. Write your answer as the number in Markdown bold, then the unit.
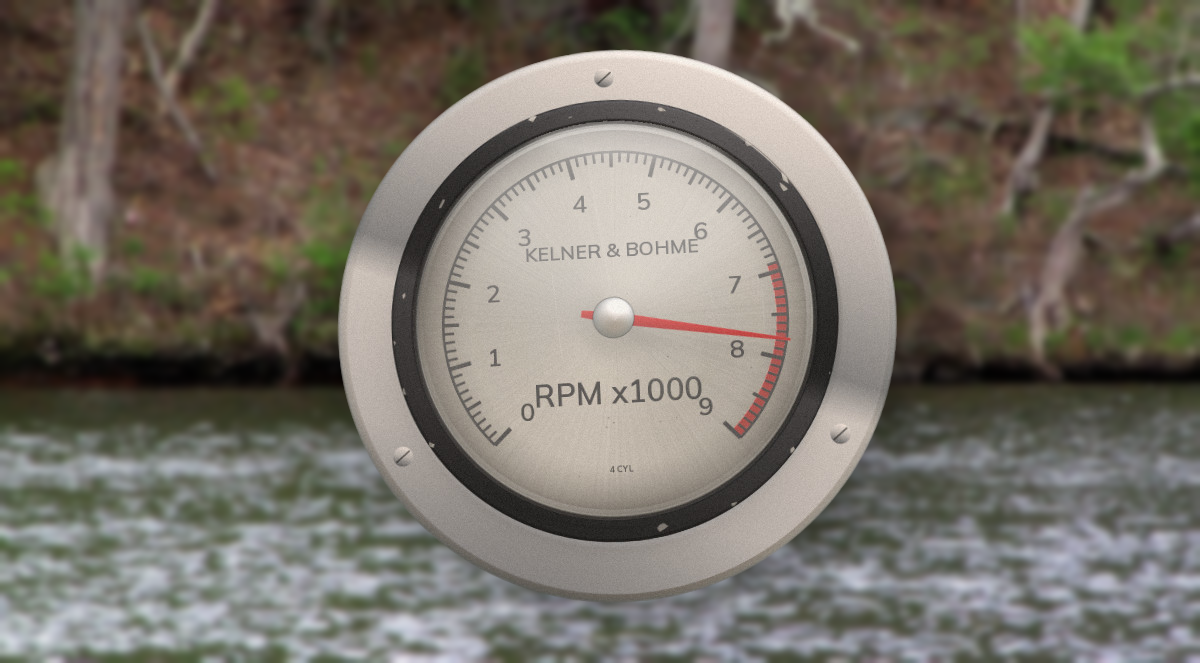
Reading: **7800** rpm
